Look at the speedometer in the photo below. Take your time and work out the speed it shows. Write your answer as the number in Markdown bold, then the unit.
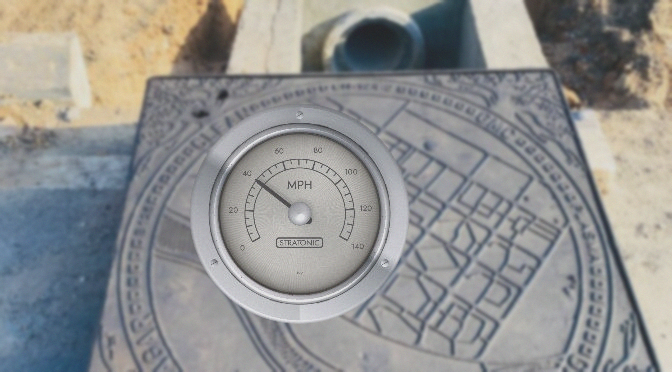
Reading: **40** mph
